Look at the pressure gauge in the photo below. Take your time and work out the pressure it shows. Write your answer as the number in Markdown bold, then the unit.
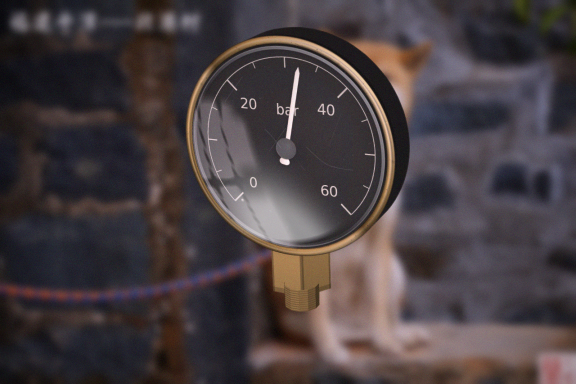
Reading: **32.5** bar
